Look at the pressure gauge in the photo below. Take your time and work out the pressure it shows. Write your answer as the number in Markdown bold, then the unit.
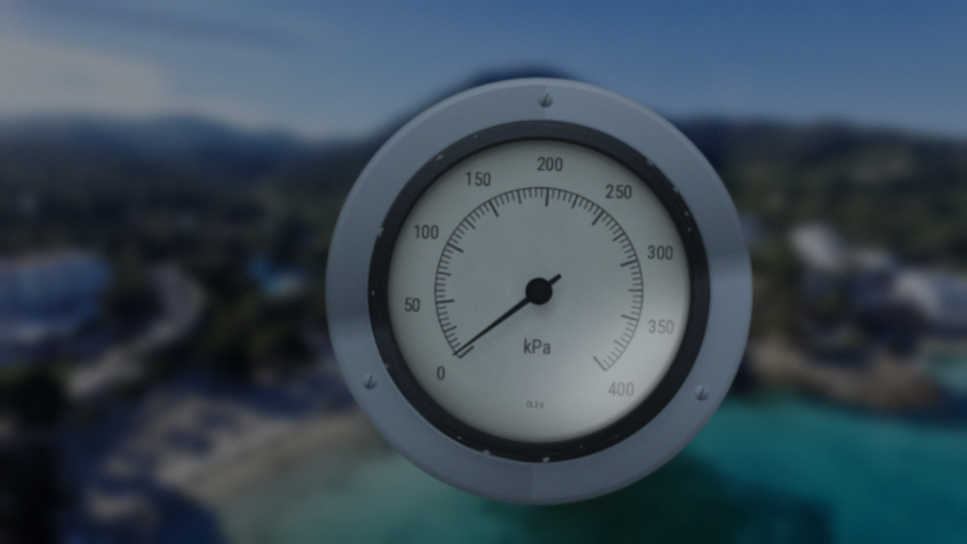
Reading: **5** kPa
